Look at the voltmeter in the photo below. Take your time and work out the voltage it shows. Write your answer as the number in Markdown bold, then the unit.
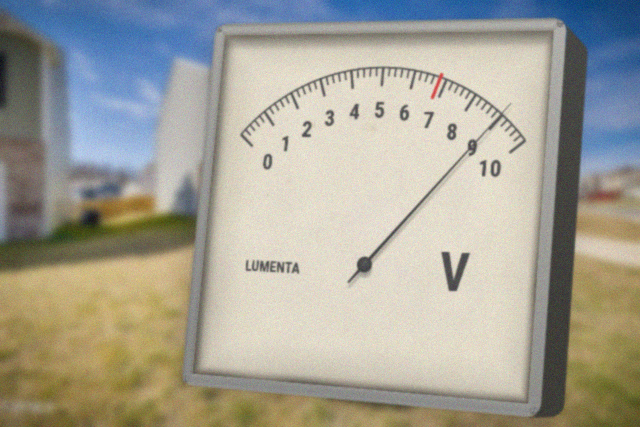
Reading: **9** V
